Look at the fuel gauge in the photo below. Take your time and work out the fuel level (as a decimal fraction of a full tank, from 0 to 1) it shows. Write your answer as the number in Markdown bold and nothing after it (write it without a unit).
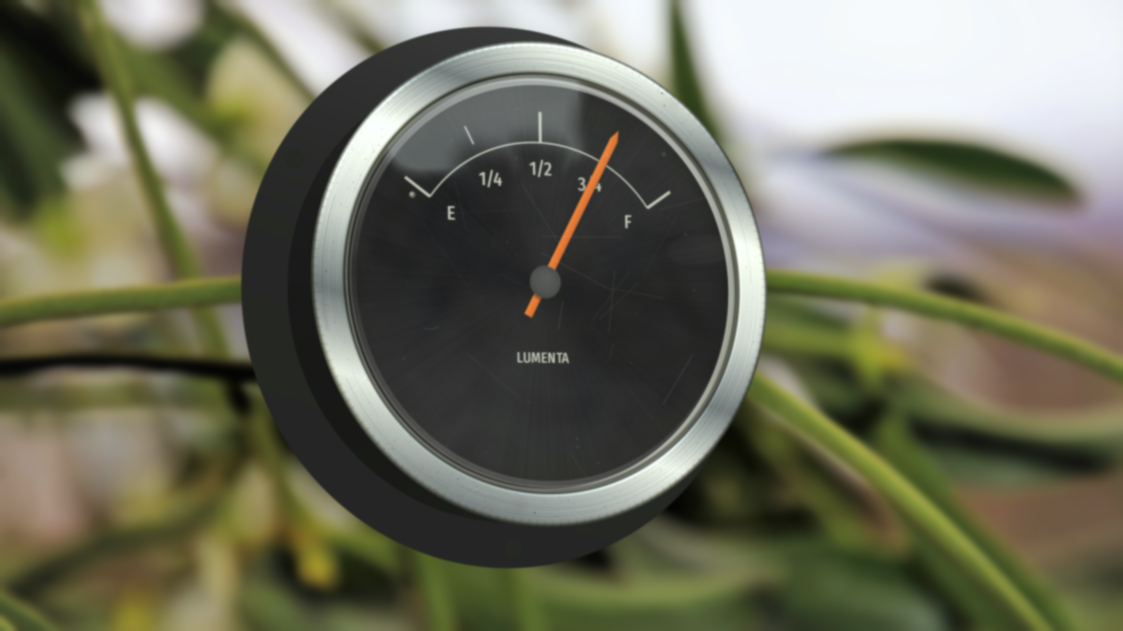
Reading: **0.75**
